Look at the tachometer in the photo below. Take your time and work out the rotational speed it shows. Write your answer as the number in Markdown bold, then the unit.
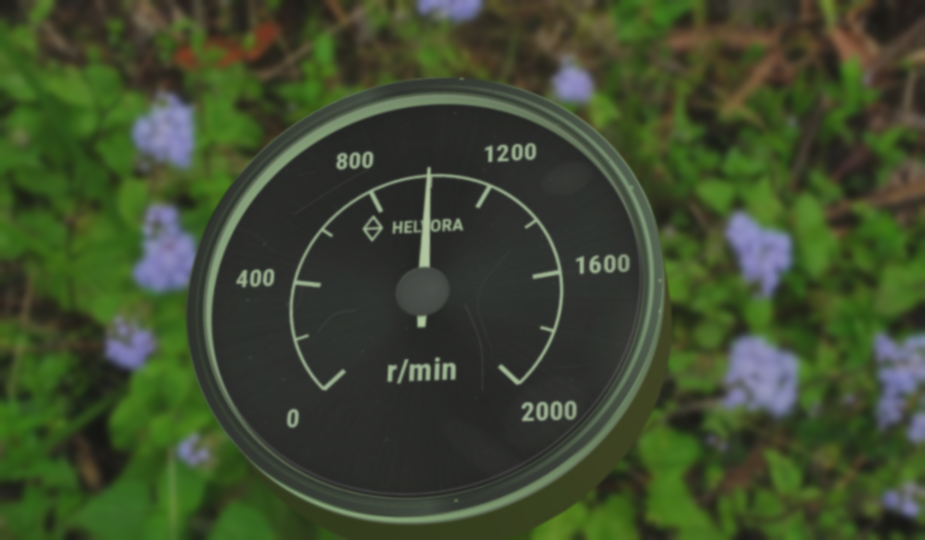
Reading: **1000** rpm
